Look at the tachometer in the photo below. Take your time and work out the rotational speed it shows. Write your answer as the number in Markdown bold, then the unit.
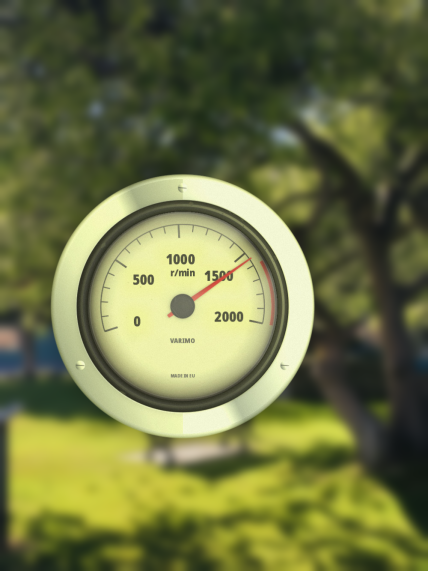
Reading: **1550** rpm
